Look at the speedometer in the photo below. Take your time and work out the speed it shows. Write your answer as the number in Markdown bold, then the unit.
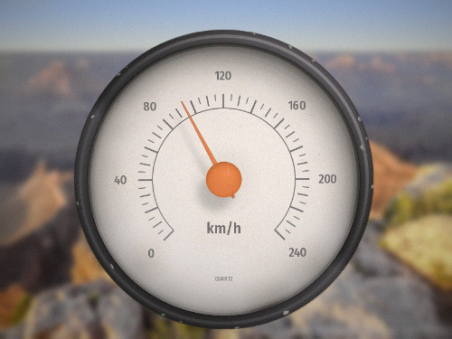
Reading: **95** km/h
